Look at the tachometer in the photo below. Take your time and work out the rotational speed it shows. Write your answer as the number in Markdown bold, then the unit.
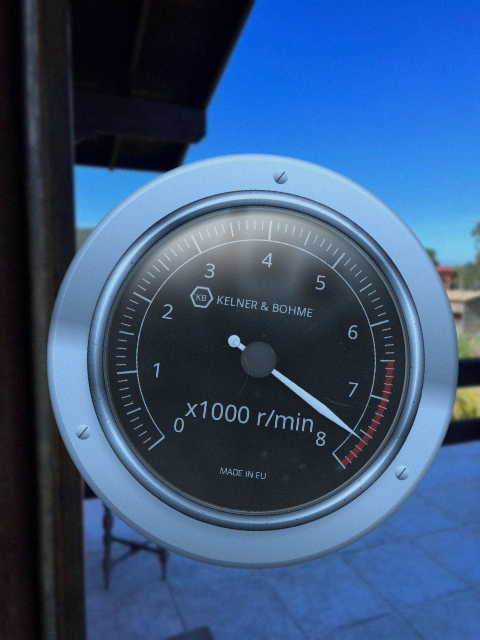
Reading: **7600** rpm
